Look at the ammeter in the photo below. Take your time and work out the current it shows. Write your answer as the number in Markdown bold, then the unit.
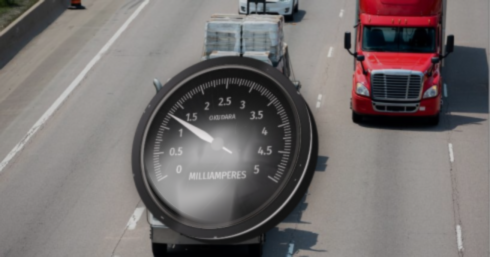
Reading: **1.25** mA
